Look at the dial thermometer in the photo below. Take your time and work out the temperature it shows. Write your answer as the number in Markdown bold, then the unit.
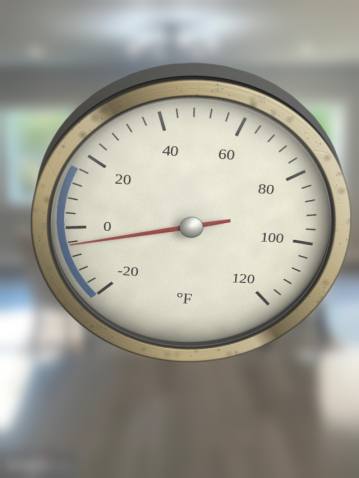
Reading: **-4** °F
